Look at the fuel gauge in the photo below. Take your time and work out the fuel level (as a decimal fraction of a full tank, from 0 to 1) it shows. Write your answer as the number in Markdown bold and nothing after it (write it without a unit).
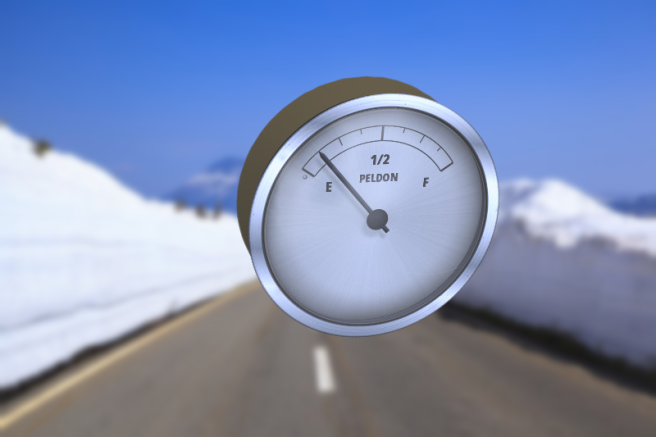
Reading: **0.125**
